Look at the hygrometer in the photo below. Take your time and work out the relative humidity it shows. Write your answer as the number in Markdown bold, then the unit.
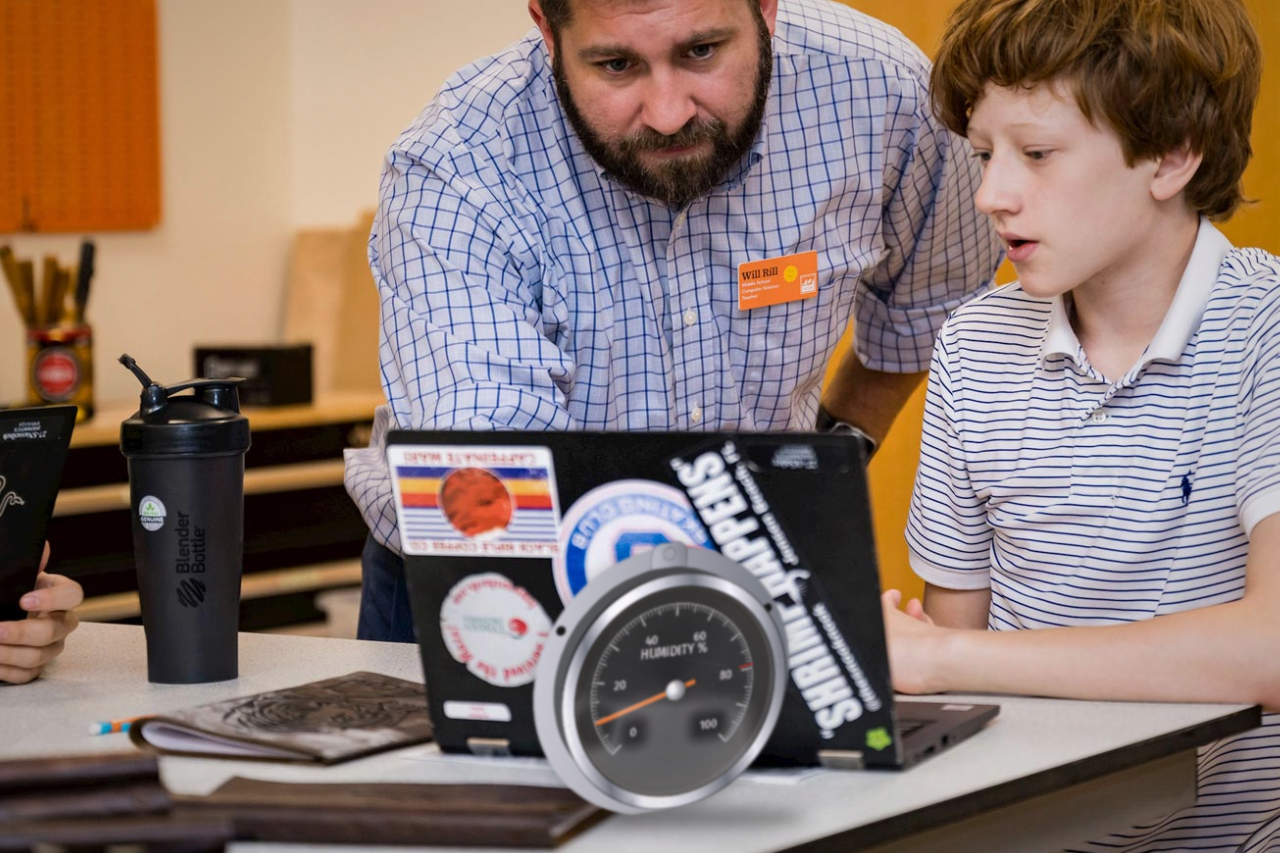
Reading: **10** %
